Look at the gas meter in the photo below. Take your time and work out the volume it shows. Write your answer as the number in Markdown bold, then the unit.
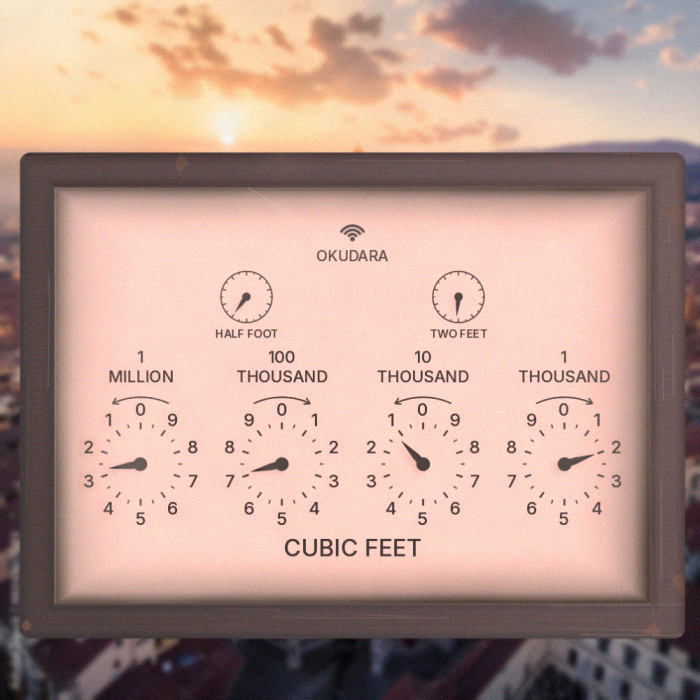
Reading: **271200** ft³
